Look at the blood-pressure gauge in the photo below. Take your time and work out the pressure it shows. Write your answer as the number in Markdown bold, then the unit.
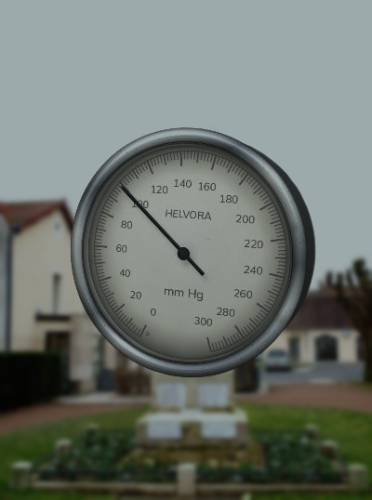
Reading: **100** mmHg
